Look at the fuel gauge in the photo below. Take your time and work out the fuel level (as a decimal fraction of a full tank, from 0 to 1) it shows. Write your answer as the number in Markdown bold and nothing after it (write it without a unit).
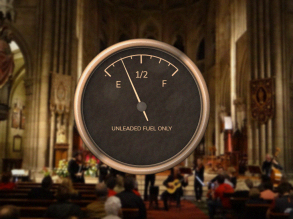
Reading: **0.25**
